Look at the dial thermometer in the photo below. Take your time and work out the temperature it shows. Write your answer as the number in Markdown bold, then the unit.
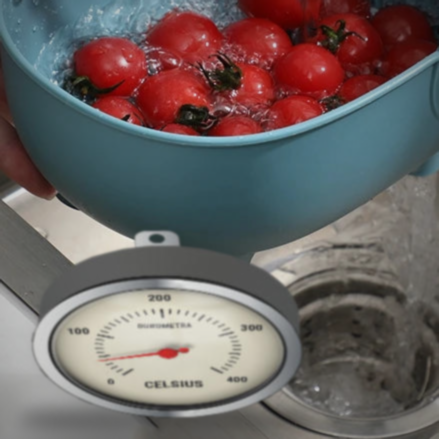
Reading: **50** °C
